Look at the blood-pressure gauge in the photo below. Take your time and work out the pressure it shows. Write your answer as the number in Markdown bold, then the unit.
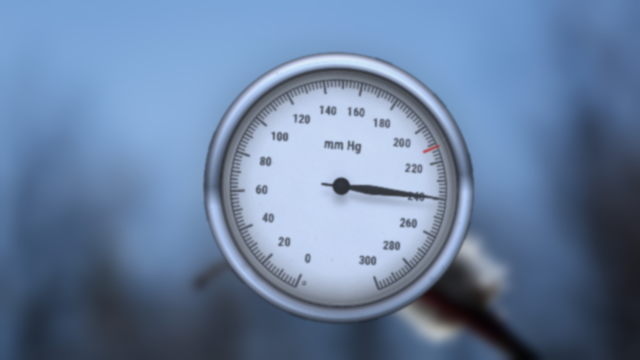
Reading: **240** mmHg
